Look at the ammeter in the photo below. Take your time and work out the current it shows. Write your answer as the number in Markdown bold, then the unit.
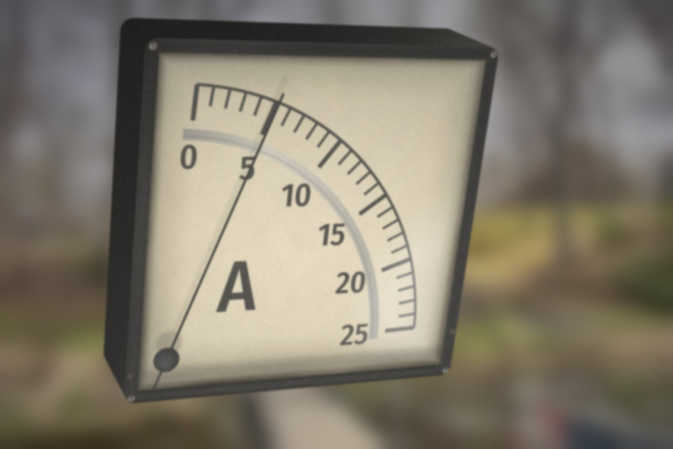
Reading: **5** A
